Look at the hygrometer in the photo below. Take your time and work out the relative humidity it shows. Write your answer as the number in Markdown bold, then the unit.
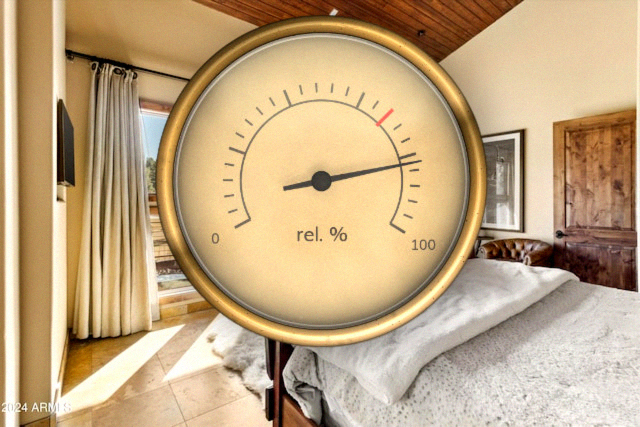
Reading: **82** %
